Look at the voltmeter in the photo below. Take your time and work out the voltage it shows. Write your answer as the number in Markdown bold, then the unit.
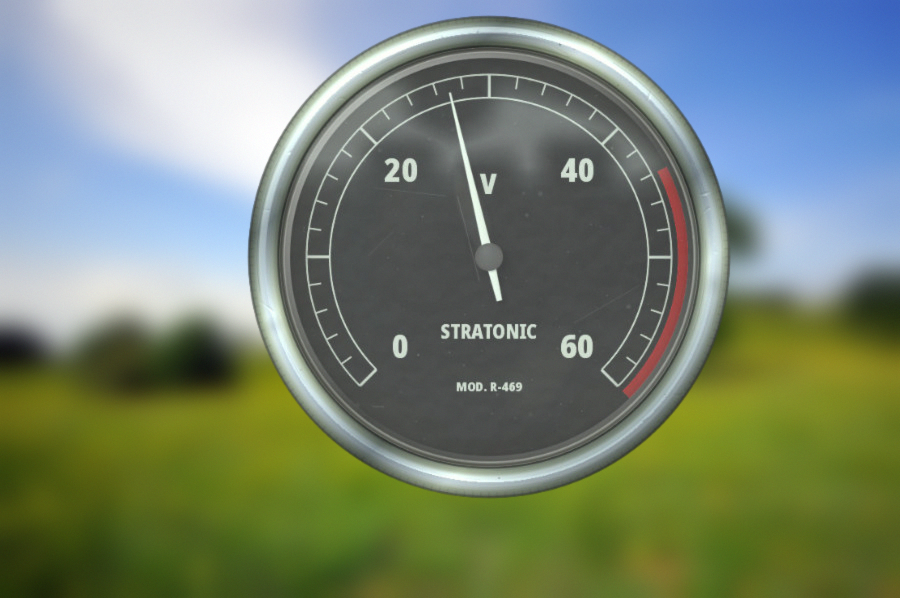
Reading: **27** V
